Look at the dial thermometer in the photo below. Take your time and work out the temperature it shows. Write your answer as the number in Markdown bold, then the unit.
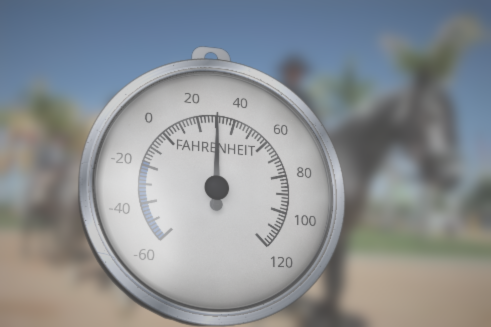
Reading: **30** °F
